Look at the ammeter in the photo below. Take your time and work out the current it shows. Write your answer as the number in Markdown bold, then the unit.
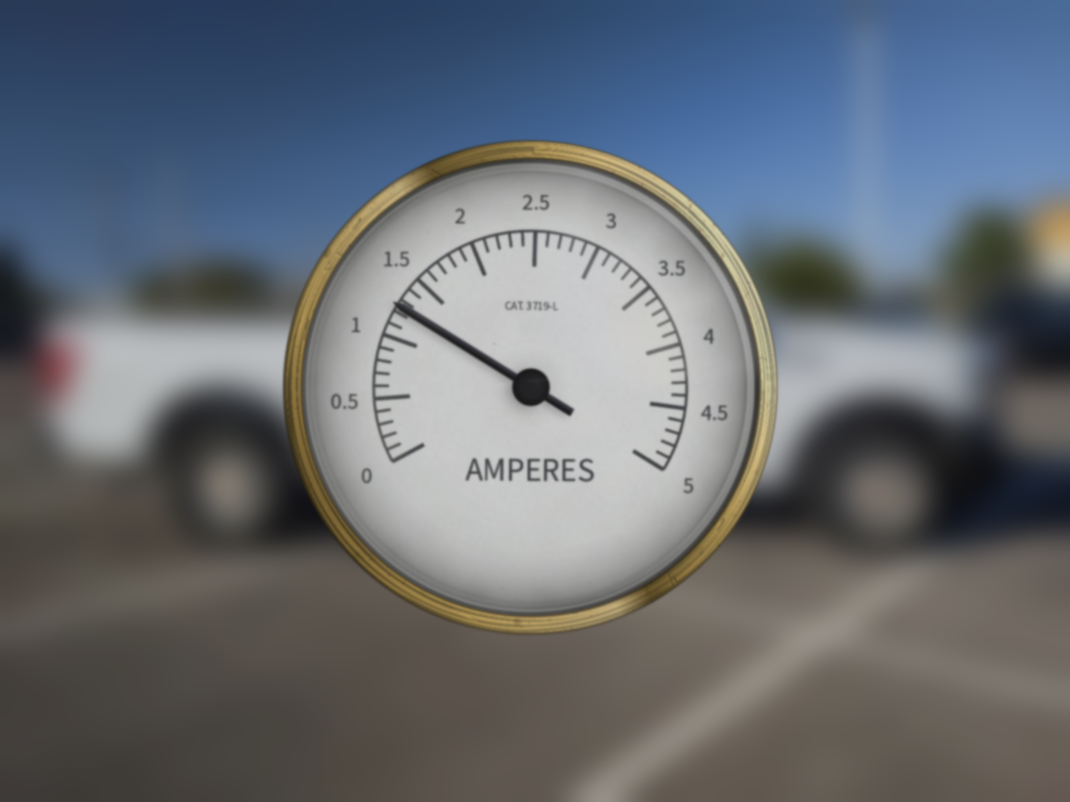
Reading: **1.25** A
